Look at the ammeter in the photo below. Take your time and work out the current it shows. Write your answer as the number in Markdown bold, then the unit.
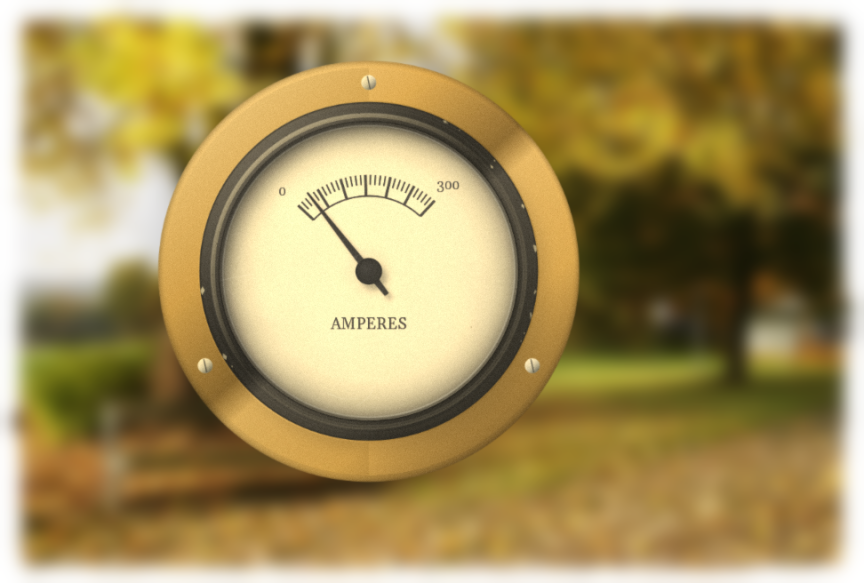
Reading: **30** A
